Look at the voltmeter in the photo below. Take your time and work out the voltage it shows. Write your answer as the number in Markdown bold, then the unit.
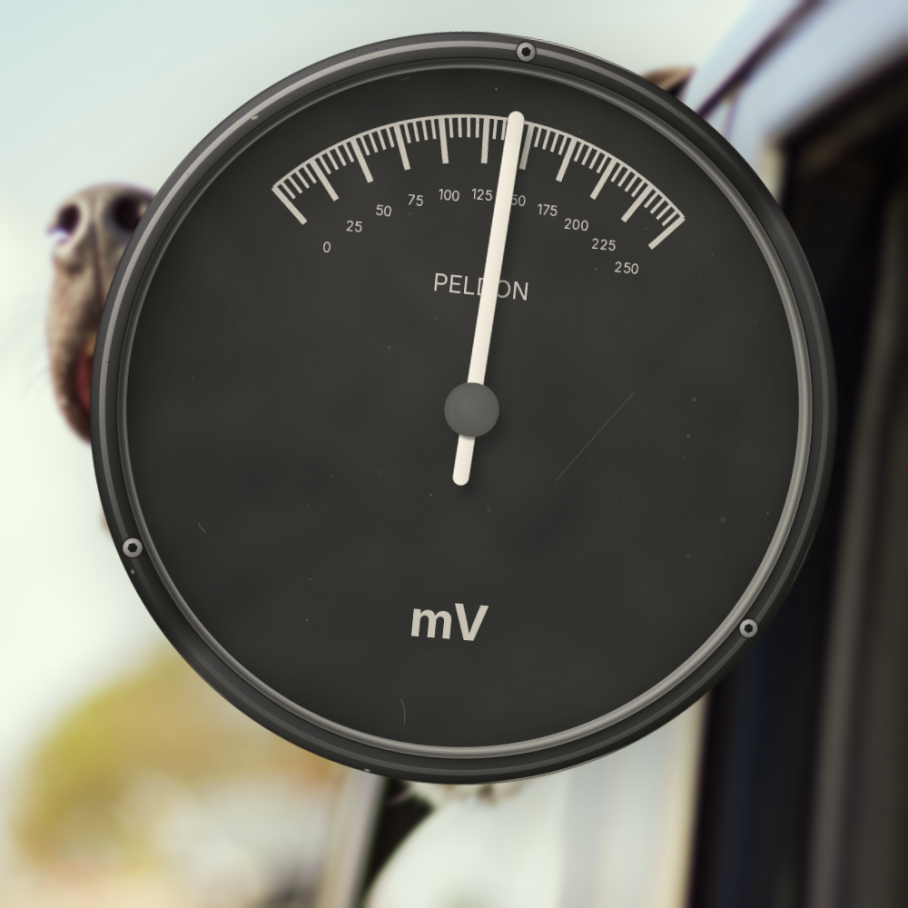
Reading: **140** mV
